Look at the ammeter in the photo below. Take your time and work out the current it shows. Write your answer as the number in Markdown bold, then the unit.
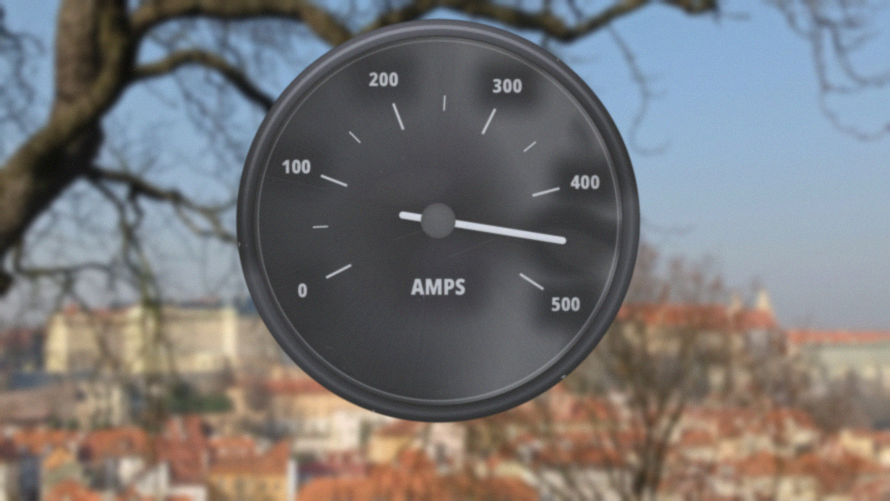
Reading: **450** A
